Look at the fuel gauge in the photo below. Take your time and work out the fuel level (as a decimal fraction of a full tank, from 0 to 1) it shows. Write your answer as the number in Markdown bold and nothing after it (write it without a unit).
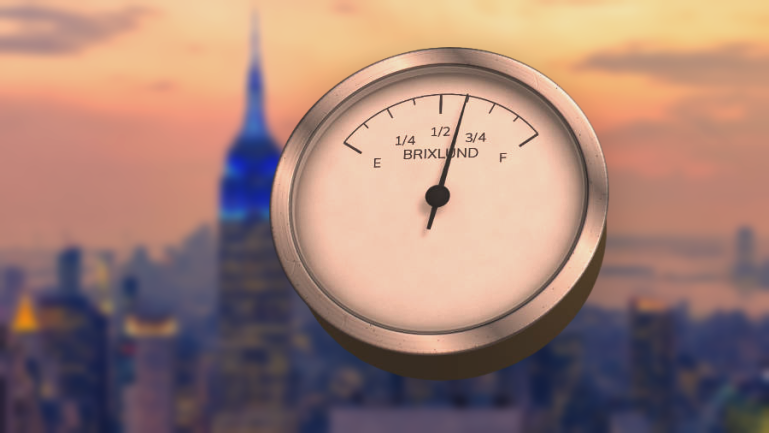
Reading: **0.625**
